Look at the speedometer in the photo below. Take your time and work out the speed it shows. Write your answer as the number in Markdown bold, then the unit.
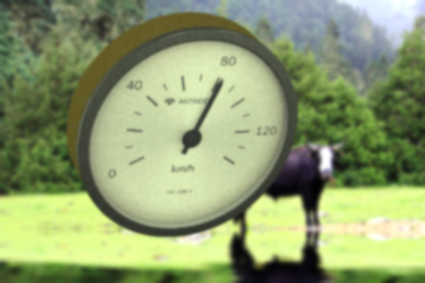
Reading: **80** km/h
